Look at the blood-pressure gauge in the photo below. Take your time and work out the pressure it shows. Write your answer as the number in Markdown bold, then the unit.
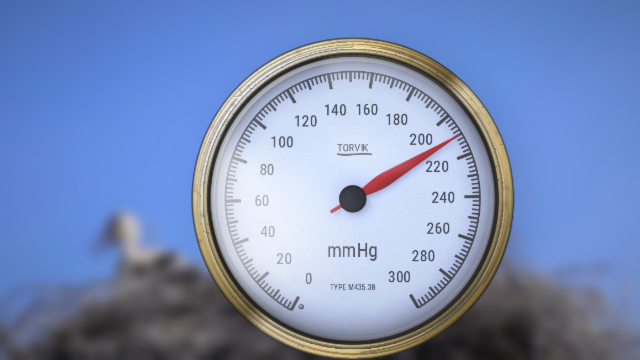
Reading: **210** mmHg
